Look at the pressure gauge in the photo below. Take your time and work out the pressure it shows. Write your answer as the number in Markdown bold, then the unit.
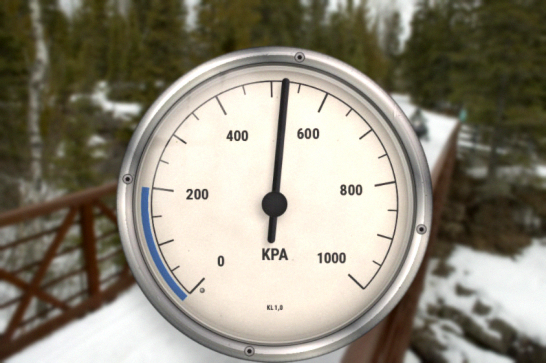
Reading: **525** kPa
